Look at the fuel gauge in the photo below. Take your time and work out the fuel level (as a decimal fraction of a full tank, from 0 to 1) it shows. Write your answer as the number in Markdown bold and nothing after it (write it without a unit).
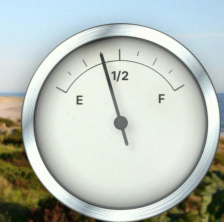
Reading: **0.375**
